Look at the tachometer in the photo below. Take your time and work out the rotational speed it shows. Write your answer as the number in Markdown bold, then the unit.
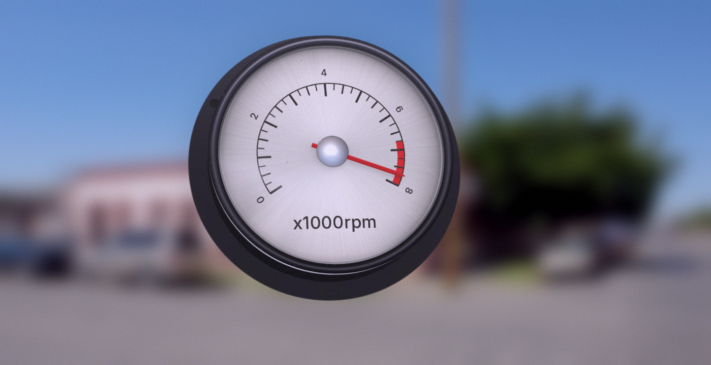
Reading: **7750** rpm
